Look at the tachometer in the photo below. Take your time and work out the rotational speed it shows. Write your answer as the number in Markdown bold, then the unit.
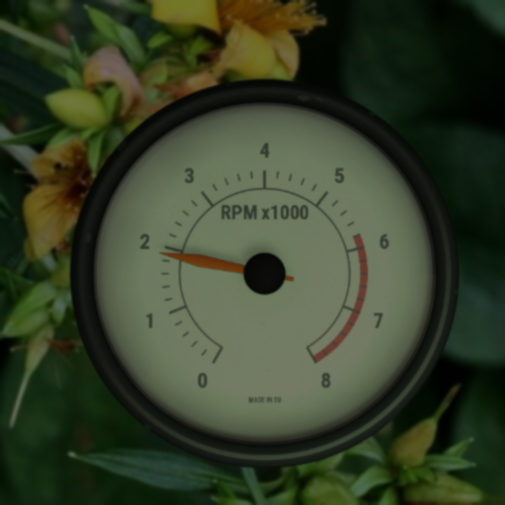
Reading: **1900** rpm
